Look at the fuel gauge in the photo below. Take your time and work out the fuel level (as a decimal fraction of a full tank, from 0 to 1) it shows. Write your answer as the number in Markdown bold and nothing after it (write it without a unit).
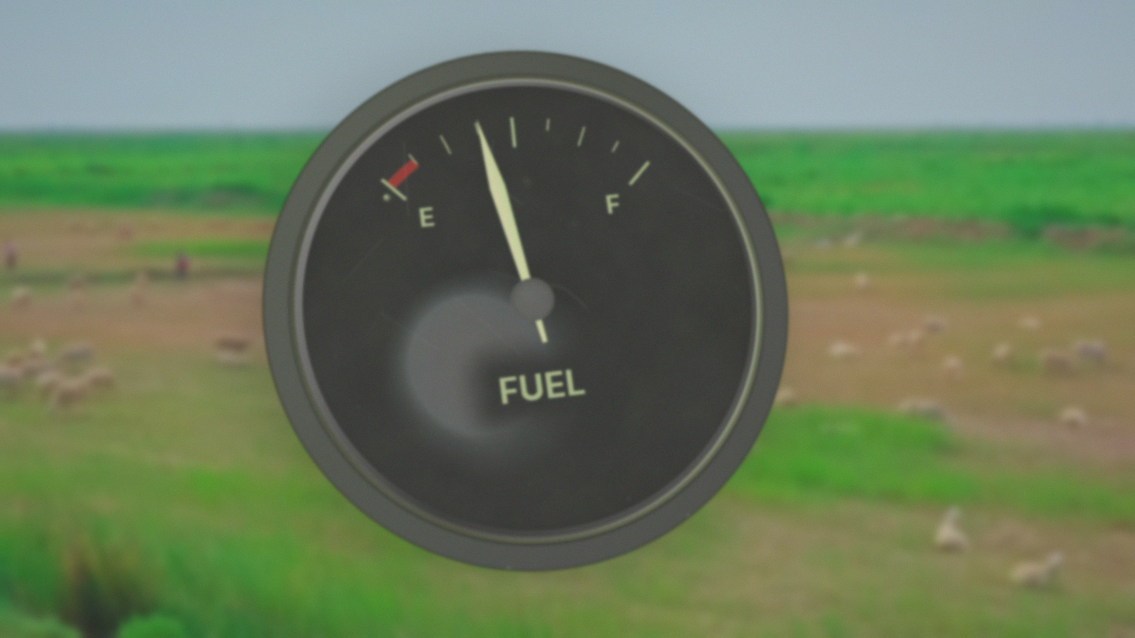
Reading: **0.375**
